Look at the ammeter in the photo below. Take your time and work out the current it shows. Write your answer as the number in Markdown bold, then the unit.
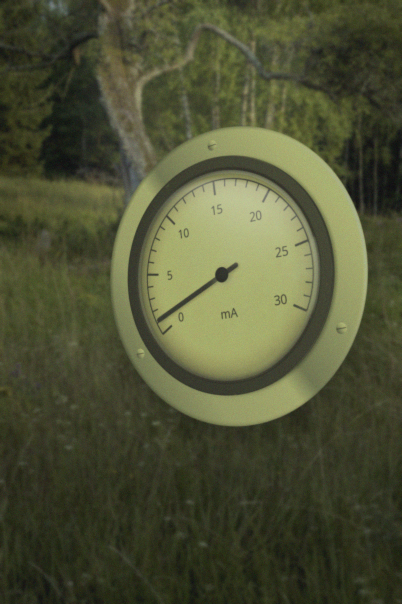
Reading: **1** mA
